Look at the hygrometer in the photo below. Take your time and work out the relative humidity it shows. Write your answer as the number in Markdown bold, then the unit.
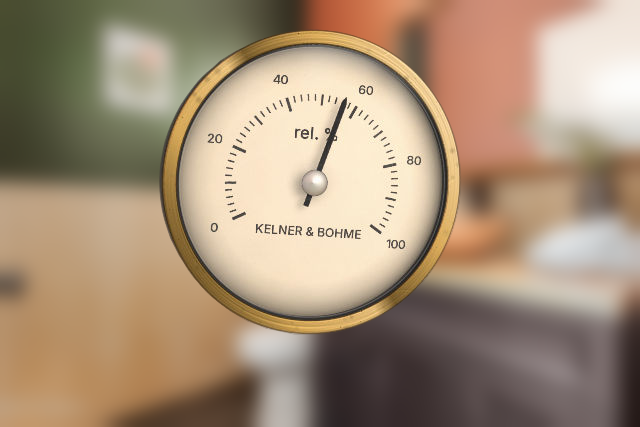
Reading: **56** %
